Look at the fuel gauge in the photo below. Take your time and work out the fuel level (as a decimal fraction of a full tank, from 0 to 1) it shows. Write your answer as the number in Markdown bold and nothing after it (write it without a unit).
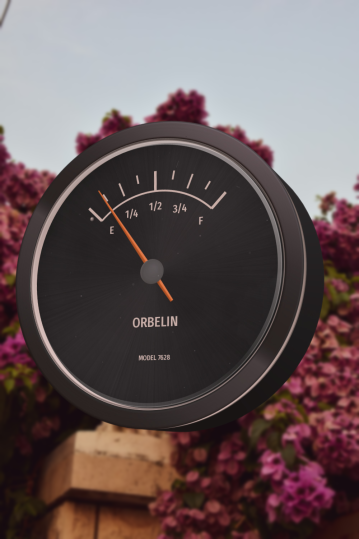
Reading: **0.125**
